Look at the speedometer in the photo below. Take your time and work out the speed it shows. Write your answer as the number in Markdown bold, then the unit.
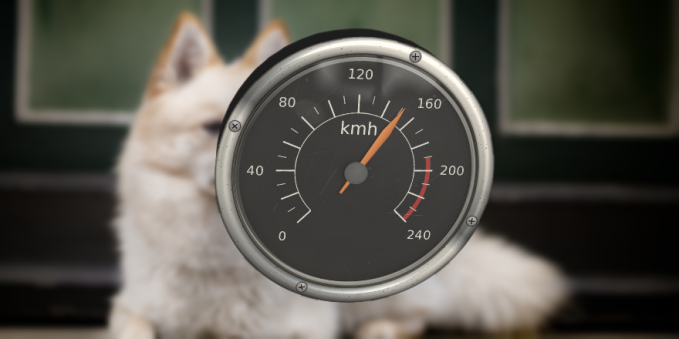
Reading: **150** km/h
